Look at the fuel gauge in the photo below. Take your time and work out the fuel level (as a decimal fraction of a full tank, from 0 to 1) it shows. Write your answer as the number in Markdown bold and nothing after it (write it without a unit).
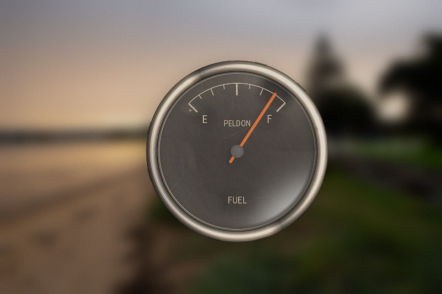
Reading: **0.875**
